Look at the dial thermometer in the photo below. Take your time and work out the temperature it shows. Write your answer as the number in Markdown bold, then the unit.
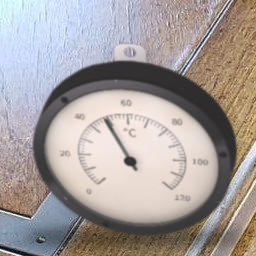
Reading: **50** °C
